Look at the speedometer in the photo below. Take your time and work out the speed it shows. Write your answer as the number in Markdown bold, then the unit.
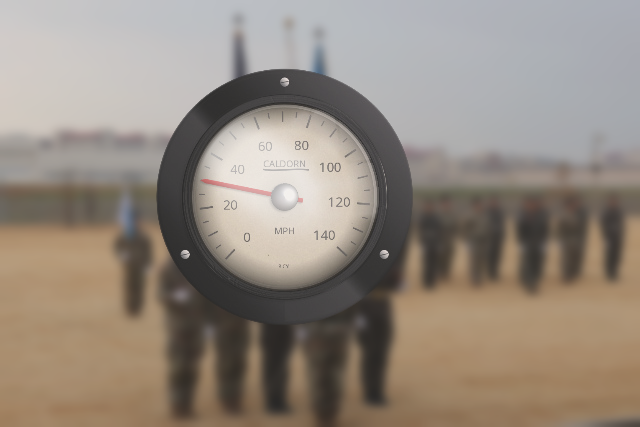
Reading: **30** mph
